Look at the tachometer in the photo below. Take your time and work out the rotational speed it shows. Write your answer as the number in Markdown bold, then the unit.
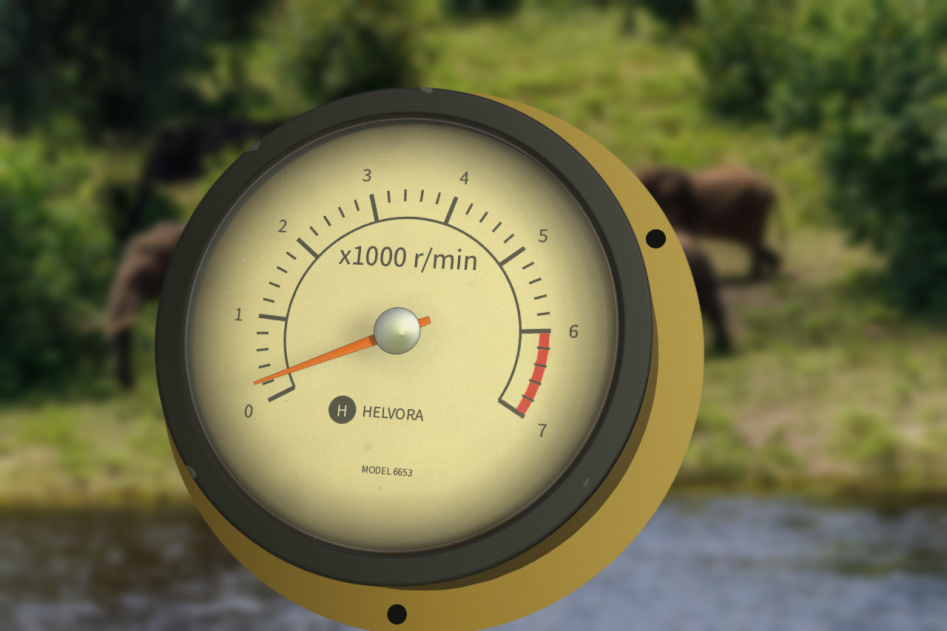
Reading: **200** rpm
